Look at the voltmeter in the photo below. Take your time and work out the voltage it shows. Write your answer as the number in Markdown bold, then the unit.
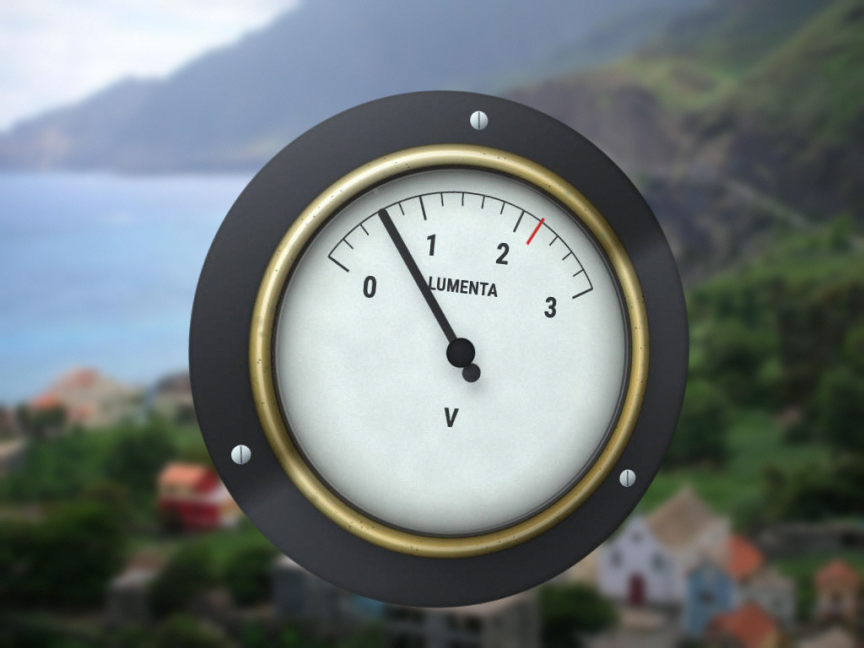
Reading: **0.6** V
